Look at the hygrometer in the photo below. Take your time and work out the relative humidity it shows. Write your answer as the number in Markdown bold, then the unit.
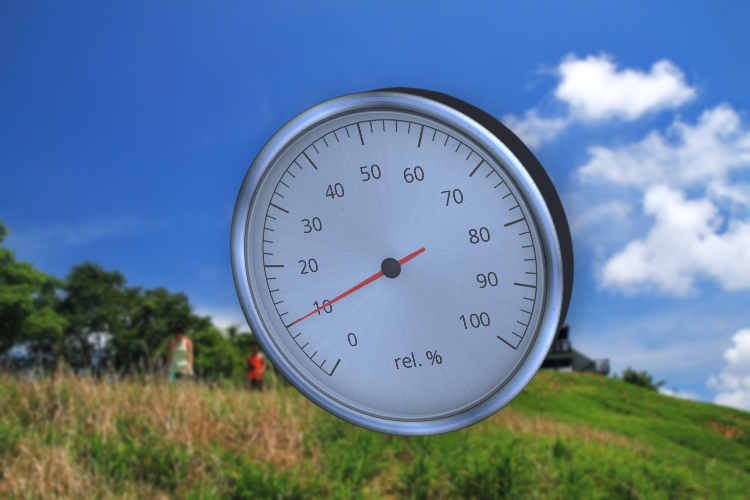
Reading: **10** %
